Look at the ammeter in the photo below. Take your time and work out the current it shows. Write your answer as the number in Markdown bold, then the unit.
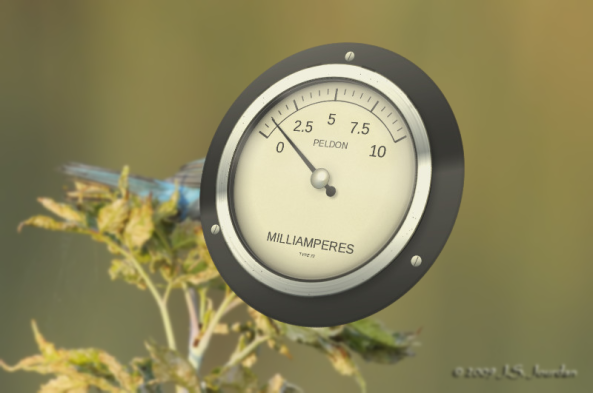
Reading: **1** mA
